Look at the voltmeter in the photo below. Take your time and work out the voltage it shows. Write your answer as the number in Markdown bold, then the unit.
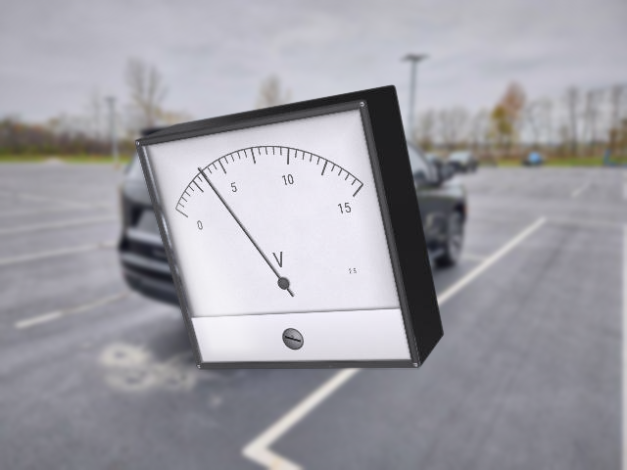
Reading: **3.5** V
